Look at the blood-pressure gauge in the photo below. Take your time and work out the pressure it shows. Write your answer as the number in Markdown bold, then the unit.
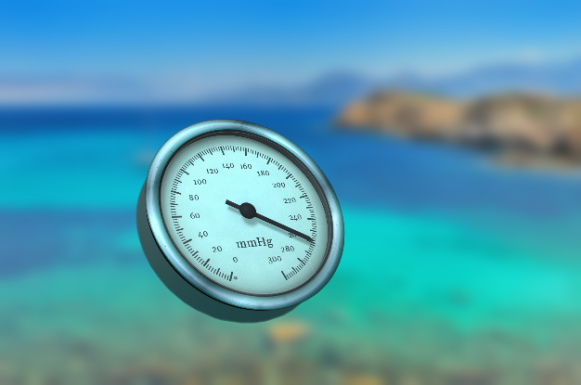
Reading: **260** mmHg
